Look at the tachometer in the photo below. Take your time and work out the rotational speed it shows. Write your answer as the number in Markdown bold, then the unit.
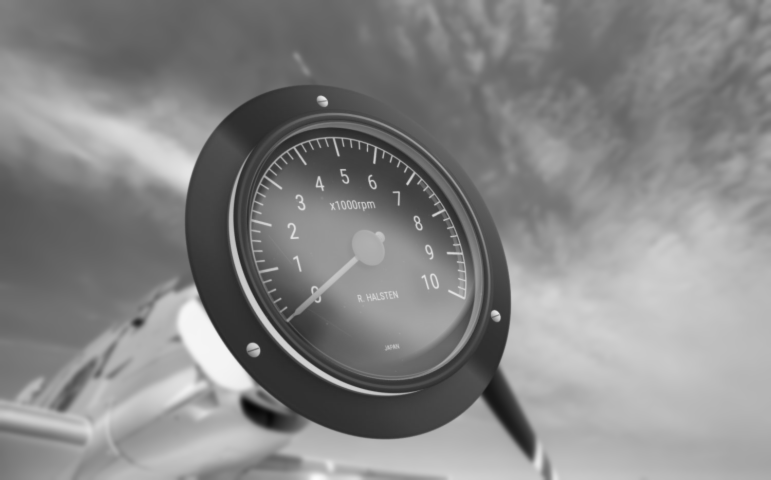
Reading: **0** rpm
